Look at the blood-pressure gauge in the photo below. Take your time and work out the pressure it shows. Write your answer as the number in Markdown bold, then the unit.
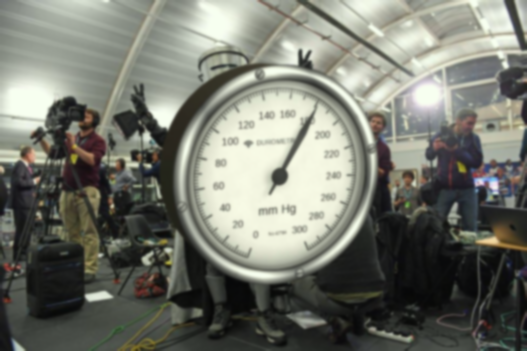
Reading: **180** mmHg
